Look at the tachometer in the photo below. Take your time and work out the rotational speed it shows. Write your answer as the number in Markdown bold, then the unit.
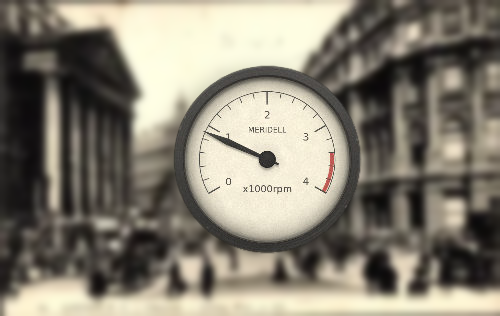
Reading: **900** rpm
